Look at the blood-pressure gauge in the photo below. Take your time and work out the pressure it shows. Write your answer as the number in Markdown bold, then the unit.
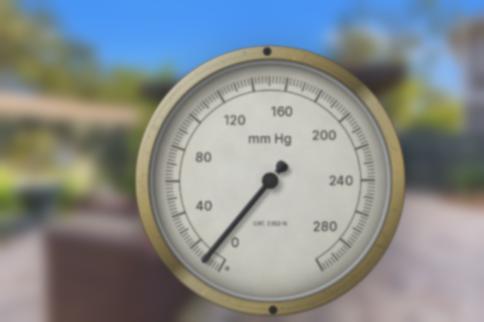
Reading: **10** mmHg
